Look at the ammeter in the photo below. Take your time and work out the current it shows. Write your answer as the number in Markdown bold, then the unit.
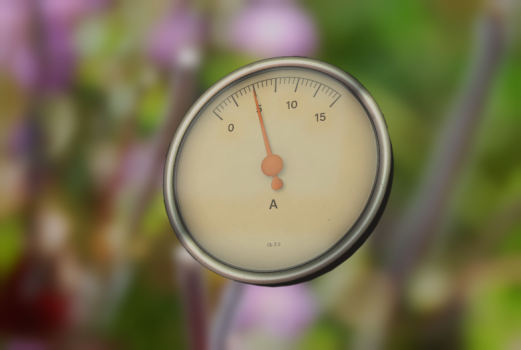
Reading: **5** A
